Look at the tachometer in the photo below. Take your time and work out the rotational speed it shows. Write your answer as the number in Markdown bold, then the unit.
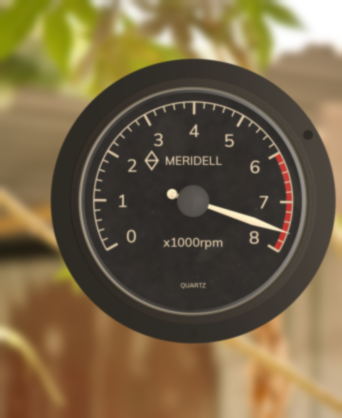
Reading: **7600** rpm
